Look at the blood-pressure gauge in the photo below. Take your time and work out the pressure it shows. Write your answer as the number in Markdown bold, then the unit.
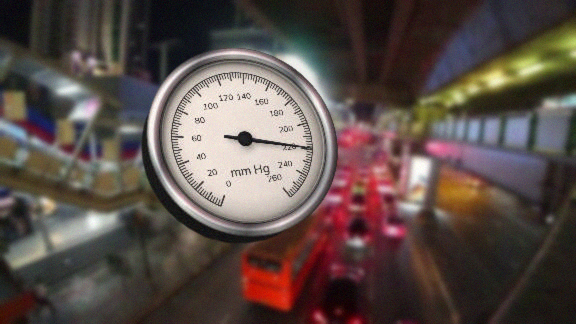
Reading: **220** mmHg
